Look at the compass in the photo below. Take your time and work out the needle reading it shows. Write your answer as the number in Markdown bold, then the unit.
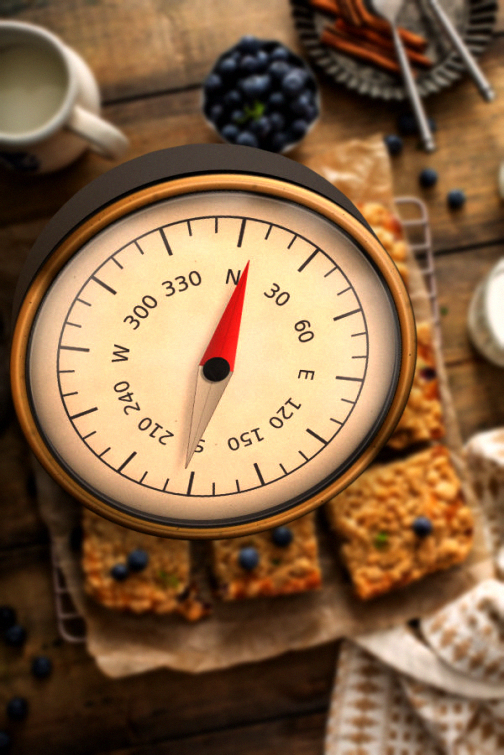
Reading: **5** °
